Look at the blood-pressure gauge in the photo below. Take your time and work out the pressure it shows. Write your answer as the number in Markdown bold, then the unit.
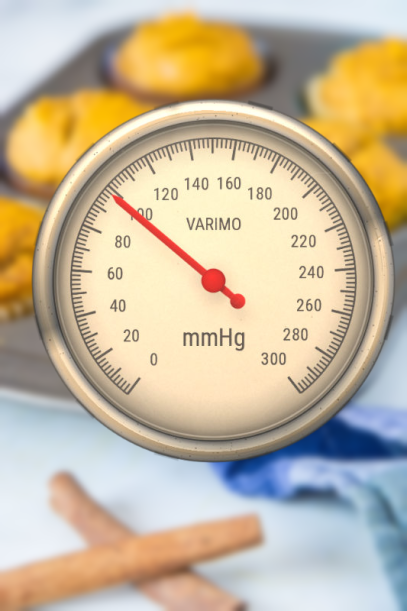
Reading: **98** mmHg
